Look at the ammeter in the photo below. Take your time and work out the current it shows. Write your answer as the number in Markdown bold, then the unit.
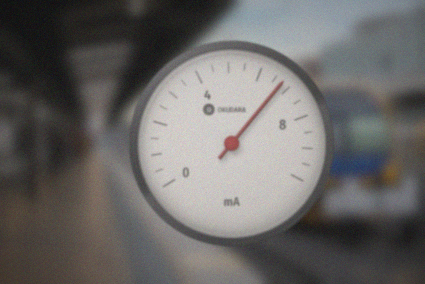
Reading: **6.75** mA
